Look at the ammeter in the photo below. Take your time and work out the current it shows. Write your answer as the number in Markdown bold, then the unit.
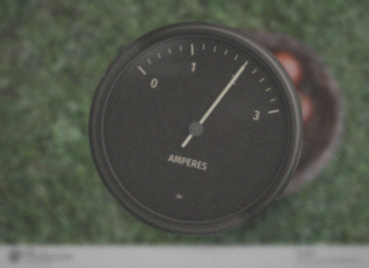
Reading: **2** A
